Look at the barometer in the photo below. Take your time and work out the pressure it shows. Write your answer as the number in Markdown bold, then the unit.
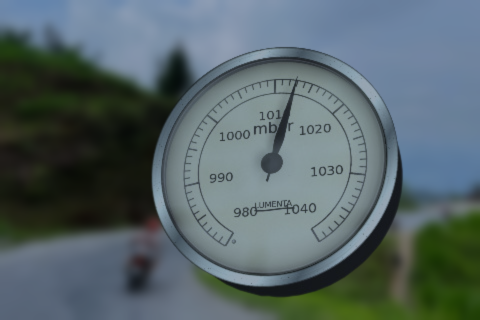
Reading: **1013** mbar
